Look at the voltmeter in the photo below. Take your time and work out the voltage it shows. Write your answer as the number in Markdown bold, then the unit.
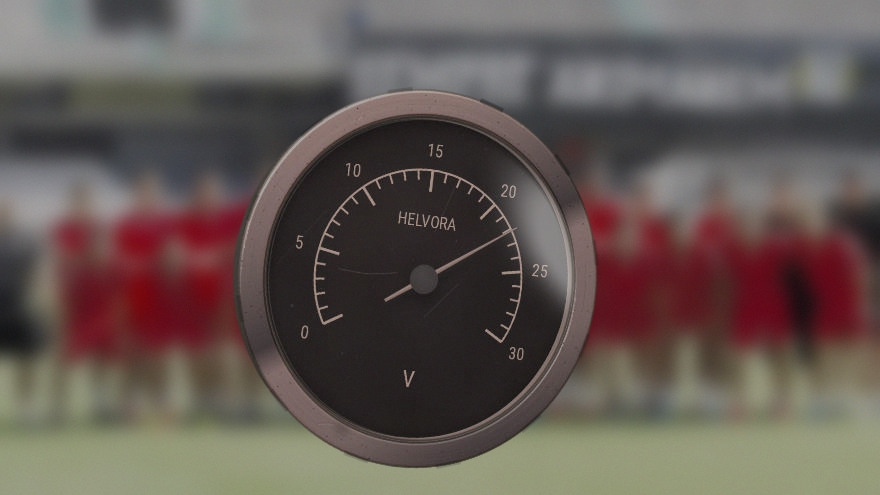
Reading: **22** V
